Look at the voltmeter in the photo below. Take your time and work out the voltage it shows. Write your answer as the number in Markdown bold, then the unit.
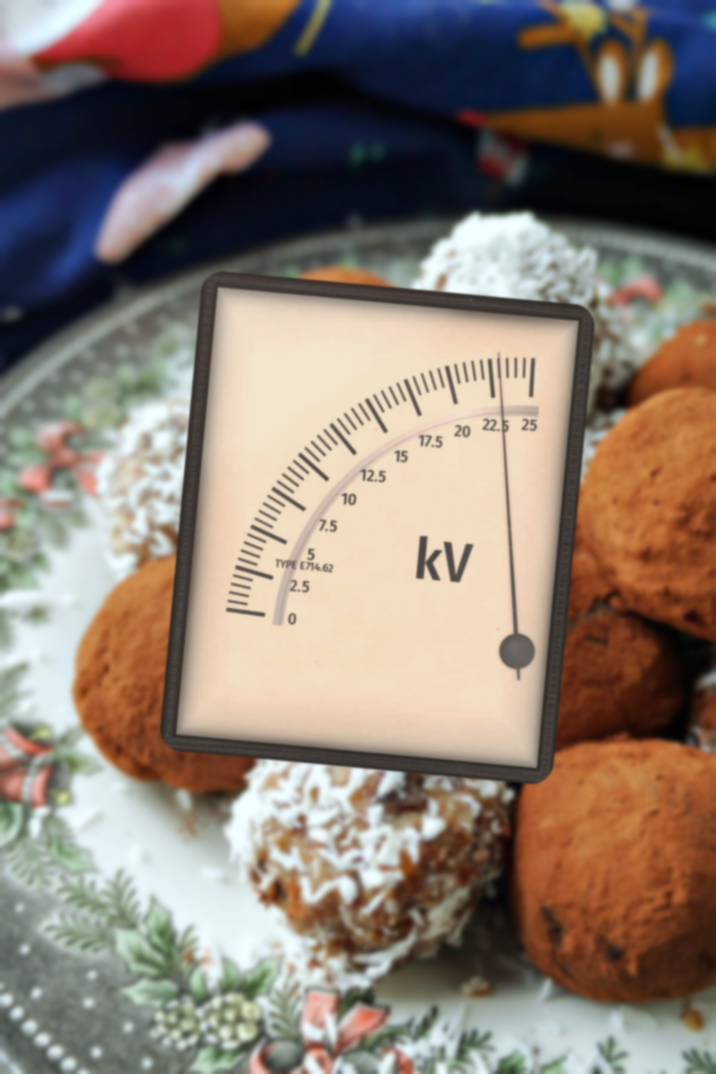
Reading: **23** kV
